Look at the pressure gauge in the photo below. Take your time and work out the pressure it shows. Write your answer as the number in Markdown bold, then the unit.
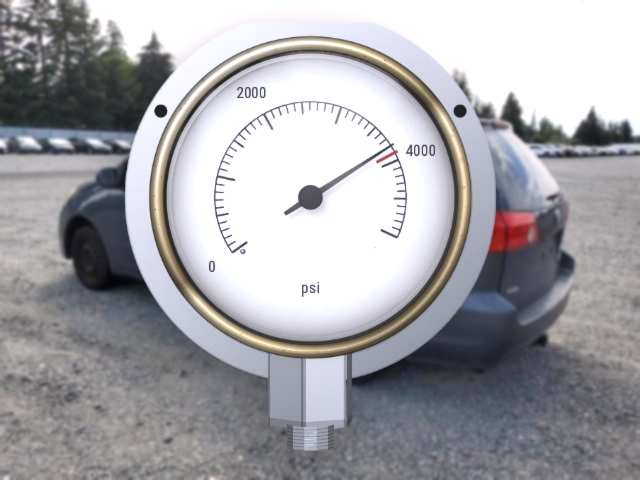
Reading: **3800** psi
